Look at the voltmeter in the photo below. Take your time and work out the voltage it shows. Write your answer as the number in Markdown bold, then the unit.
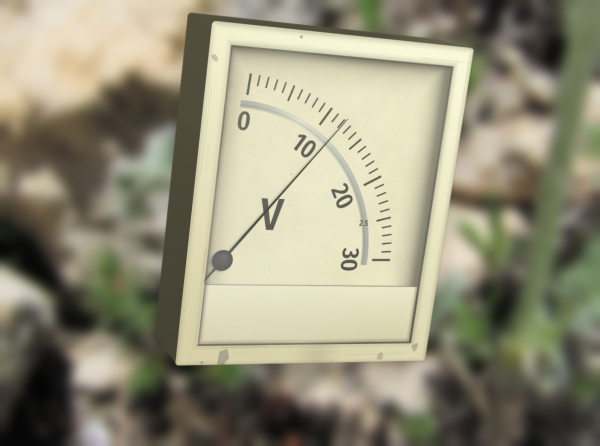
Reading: **12** V
